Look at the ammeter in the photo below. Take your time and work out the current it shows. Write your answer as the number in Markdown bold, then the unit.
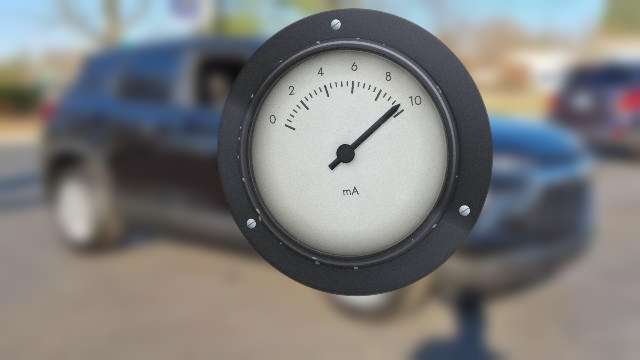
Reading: **9.6** mA
